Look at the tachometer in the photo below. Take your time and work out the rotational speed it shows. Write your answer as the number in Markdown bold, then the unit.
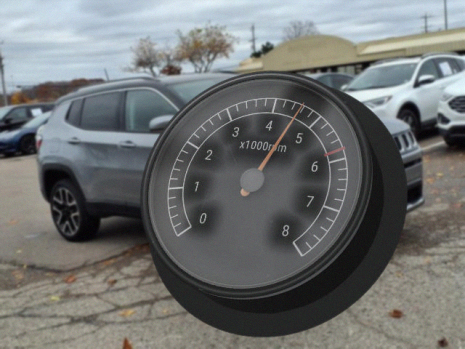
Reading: **4600** rpm
